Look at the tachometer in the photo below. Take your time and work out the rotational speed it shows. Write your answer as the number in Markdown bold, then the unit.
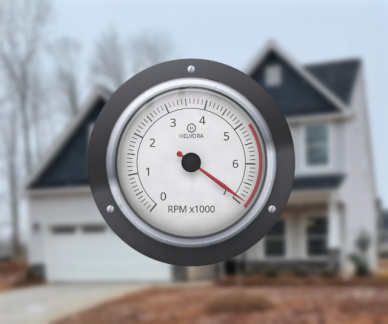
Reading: **6900** rpm
